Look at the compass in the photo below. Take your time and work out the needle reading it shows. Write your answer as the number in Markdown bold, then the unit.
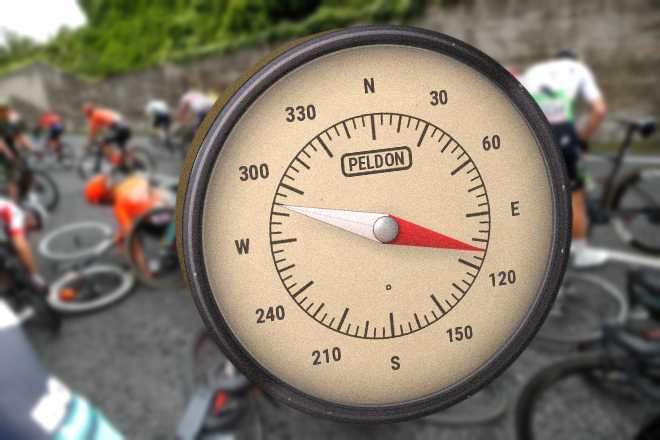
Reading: **110** °
